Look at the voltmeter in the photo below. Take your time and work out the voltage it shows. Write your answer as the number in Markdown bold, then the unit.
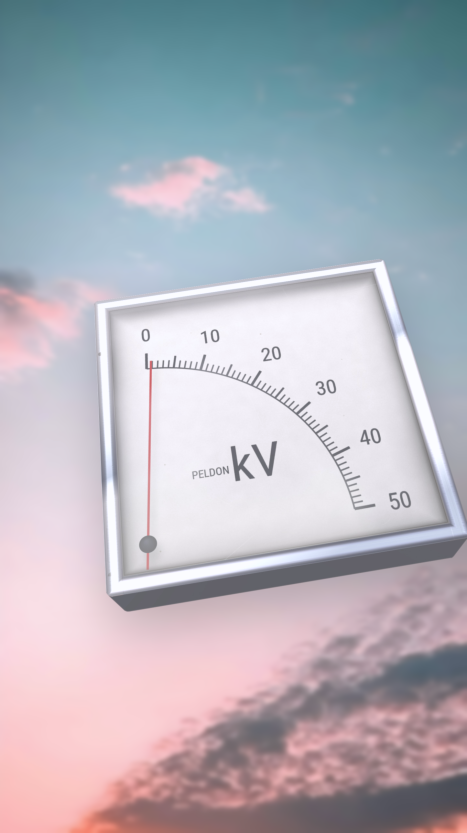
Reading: **1** kV
